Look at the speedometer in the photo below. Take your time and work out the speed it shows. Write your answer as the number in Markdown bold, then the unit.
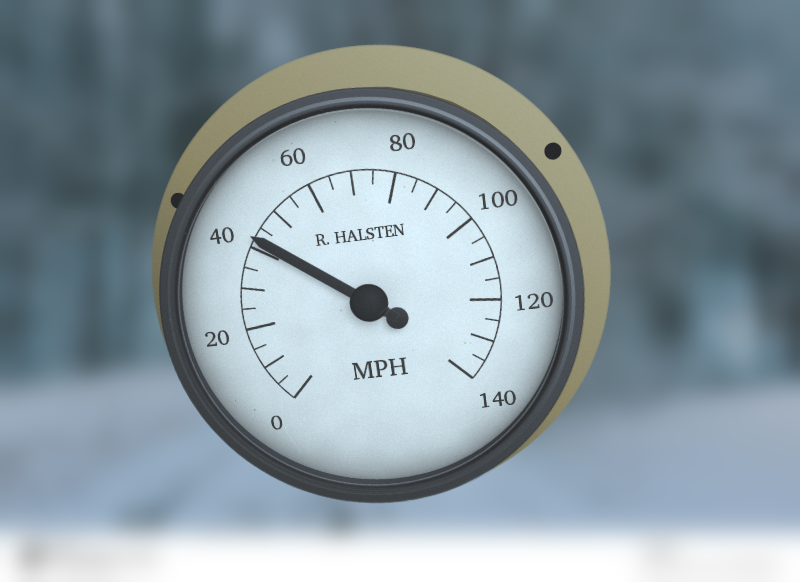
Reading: **42.5** mph
